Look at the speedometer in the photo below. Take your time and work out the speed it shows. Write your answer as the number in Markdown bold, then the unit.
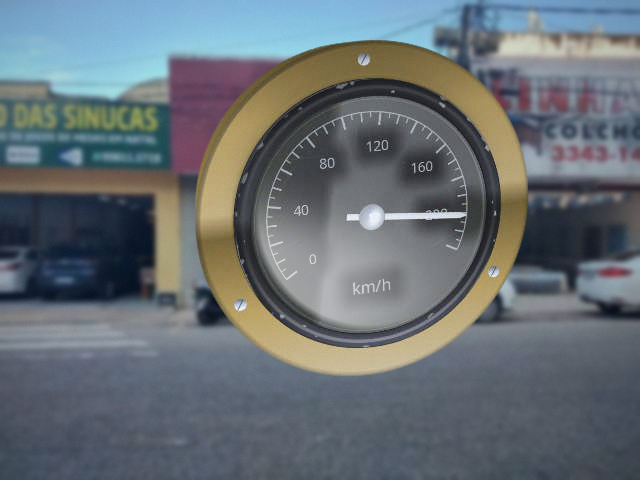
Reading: **200** km/h
